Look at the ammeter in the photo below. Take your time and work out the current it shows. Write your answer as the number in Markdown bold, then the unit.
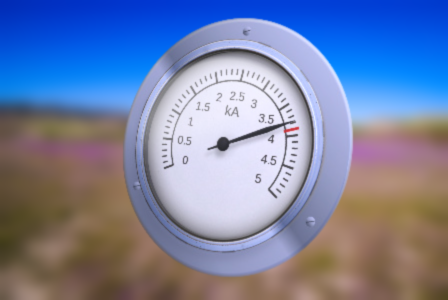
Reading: **3.8** kA
